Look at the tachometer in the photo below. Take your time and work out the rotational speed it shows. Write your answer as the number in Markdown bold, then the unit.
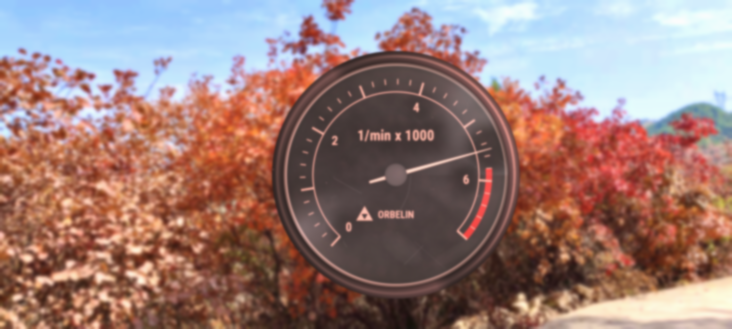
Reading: **5500** rpm
